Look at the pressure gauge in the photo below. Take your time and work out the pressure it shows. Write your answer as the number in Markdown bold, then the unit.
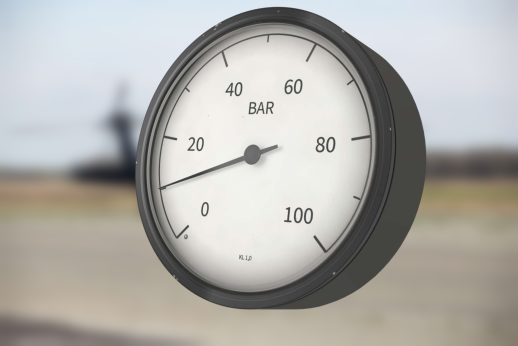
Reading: **10** bar
